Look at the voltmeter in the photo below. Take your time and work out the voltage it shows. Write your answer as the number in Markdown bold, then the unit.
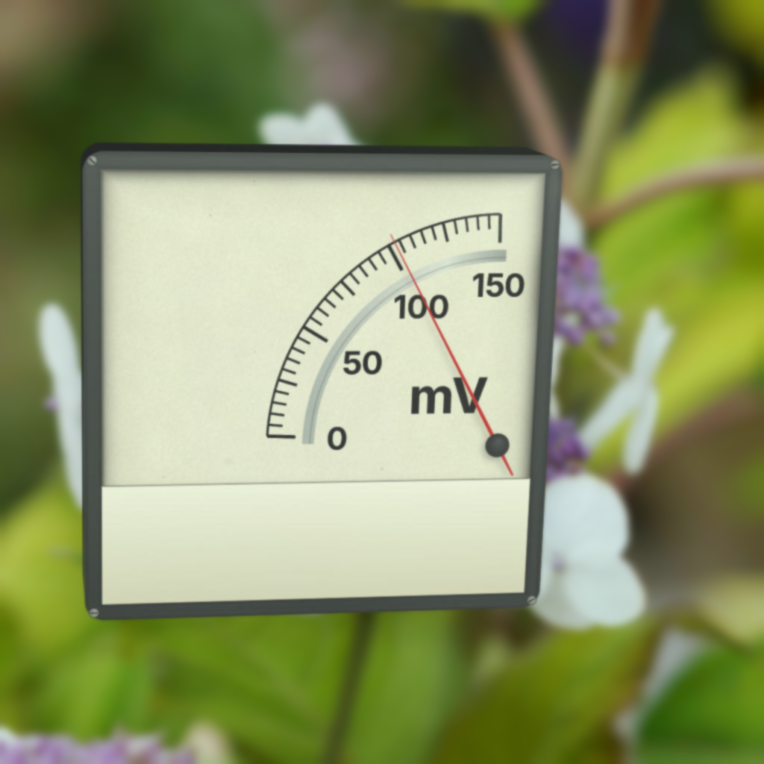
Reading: **102.5** mV
